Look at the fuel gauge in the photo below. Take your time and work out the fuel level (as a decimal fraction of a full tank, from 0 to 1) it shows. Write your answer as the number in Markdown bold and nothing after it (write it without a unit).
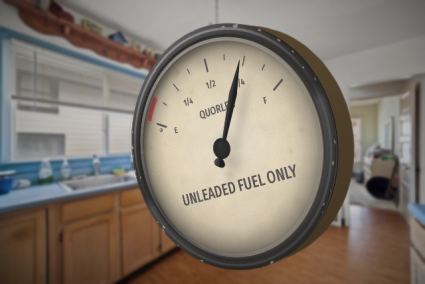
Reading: **0.75**
